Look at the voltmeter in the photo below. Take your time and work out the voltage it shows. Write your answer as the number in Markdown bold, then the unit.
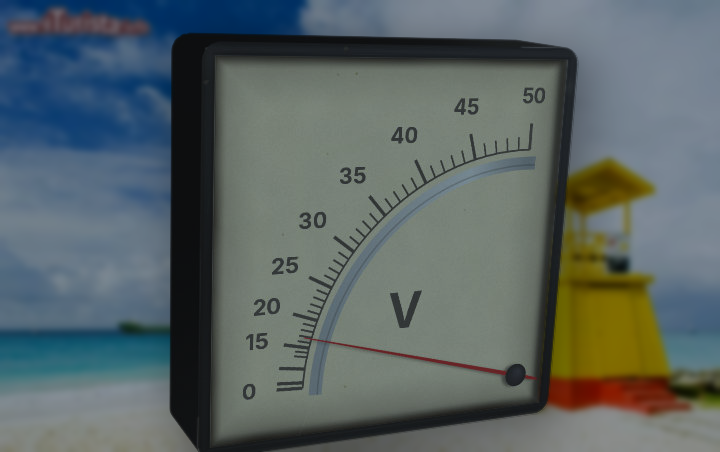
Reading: **17** V
